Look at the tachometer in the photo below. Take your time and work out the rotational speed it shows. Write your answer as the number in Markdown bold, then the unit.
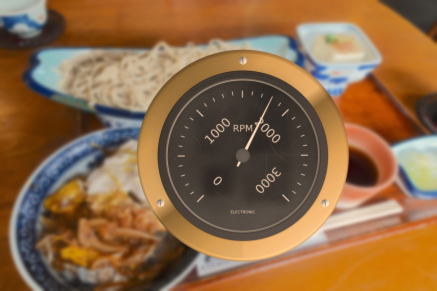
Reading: **1800** rpm
